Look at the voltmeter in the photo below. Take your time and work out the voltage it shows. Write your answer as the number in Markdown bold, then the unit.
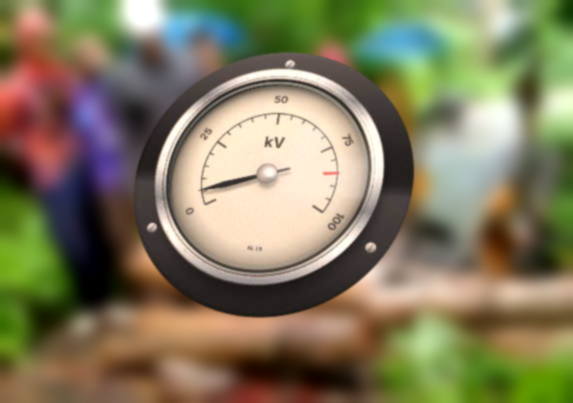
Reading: **5** kV
